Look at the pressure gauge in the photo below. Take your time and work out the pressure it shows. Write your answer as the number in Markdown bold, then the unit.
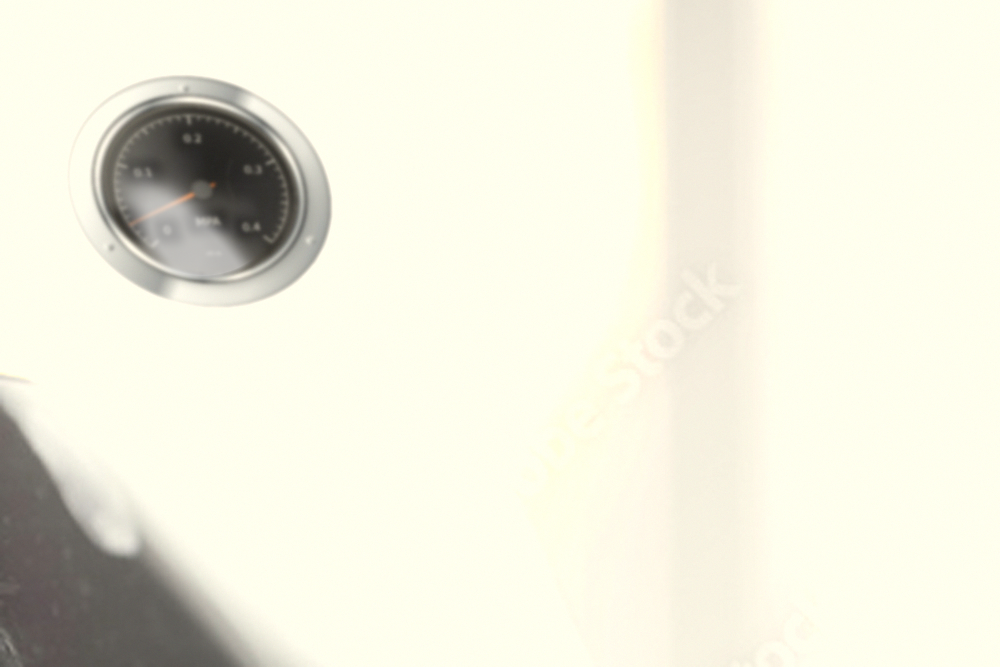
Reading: **0.03** MPa
